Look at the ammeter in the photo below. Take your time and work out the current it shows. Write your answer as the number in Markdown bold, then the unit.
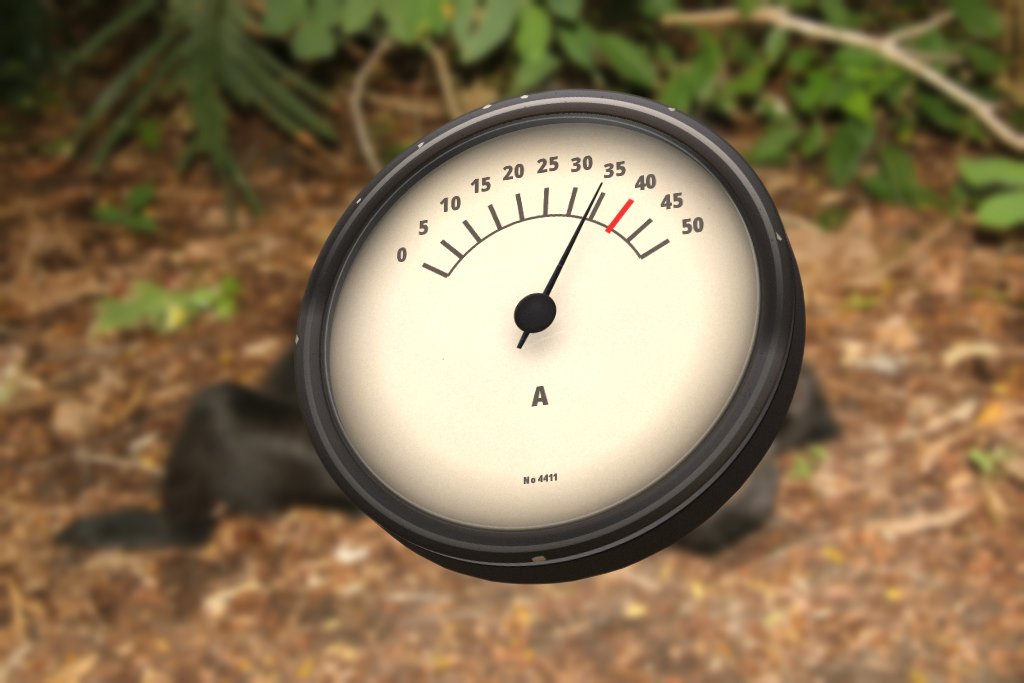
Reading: **35** A
